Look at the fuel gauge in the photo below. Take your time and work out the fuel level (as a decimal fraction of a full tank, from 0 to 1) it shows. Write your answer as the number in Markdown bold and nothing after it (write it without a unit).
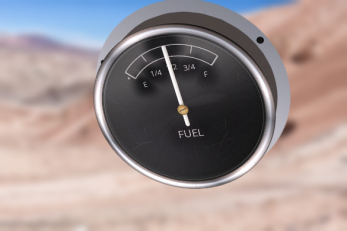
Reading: **0.5**
